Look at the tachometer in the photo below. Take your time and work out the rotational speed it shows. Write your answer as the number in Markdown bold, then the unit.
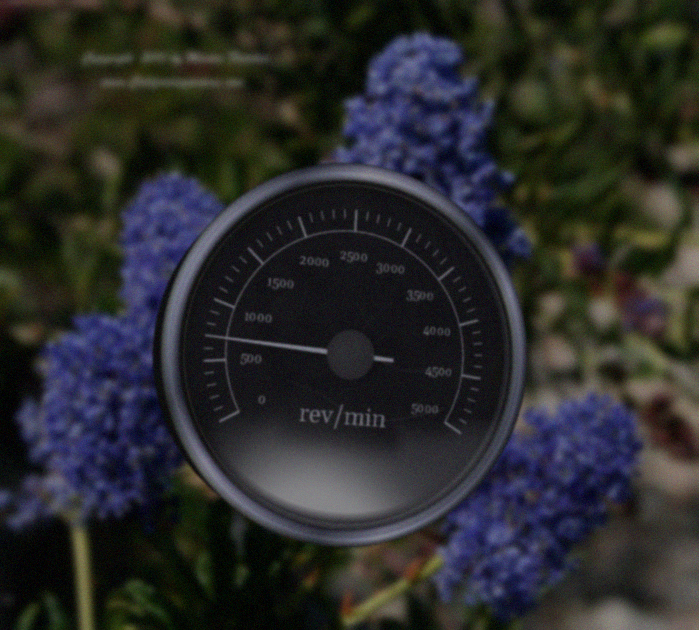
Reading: **700** rpm
